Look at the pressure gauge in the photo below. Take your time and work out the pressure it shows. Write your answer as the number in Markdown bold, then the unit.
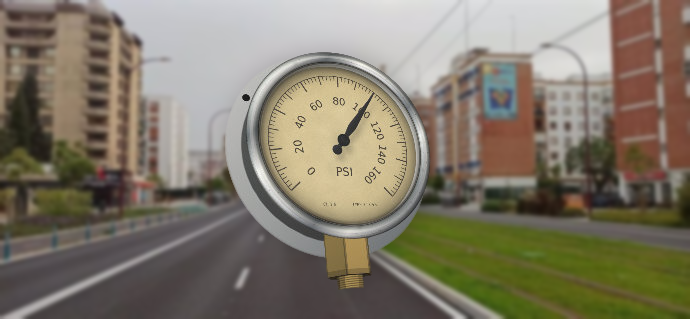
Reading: **100** psi
